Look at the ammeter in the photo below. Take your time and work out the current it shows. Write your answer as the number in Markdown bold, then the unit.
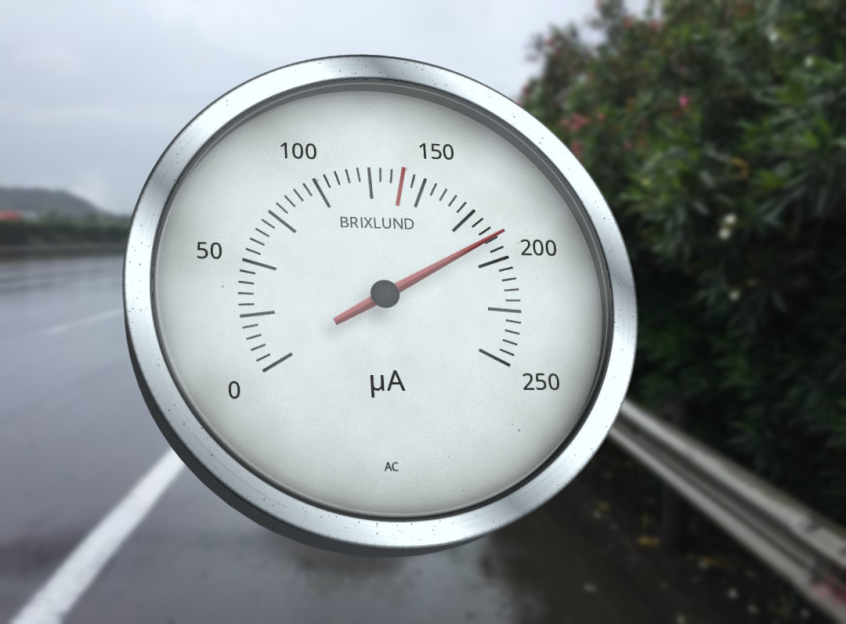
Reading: **190** µA
